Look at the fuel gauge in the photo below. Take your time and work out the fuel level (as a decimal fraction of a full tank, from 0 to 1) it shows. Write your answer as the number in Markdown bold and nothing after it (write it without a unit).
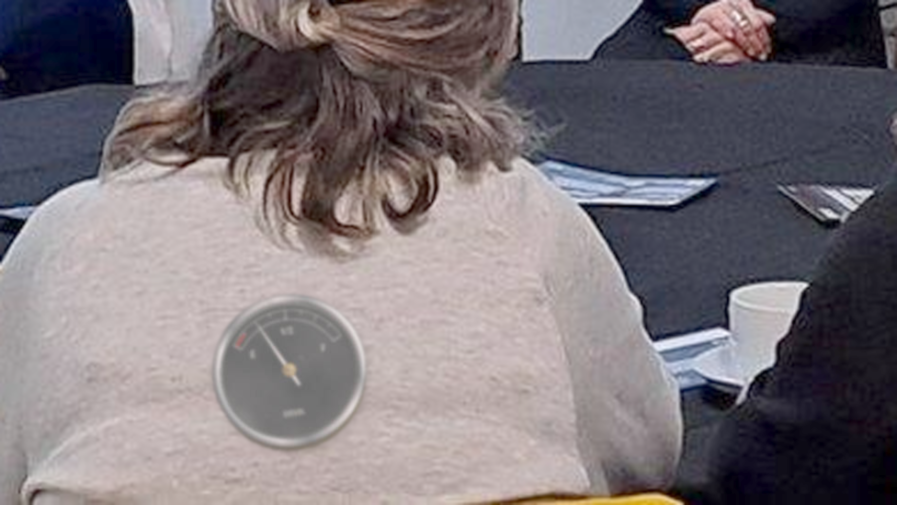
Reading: **0.25**
